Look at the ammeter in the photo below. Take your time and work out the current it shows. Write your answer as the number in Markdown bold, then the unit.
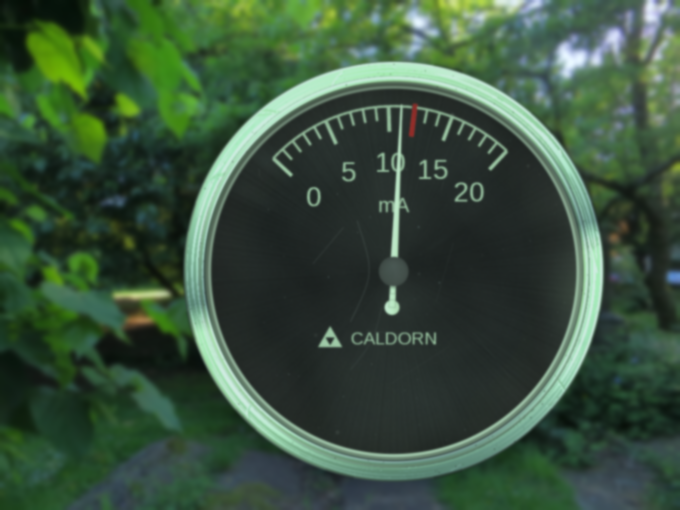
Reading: **11** mA
